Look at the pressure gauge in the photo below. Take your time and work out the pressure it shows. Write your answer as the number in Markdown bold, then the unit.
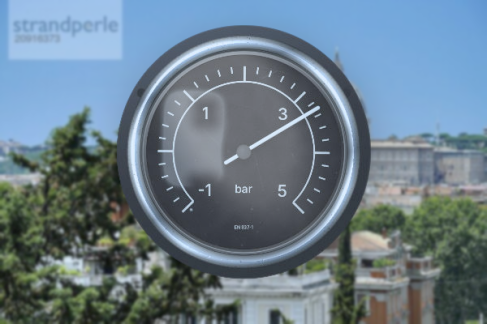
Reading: **3.3** bar
